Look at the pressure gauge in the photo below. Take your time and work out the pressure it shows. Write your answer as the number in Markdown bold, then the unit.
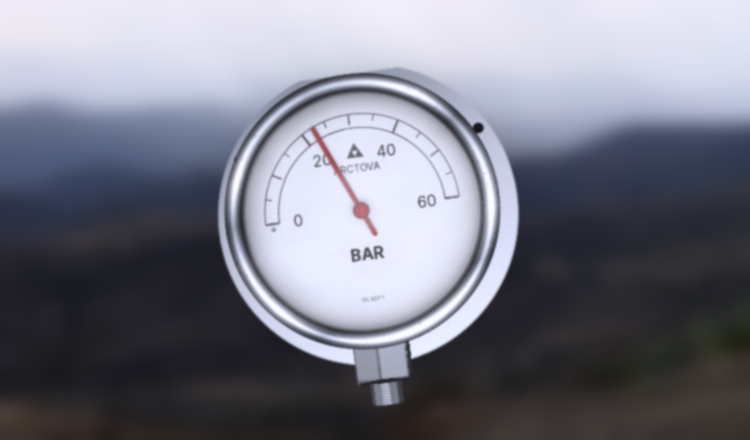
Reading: **22.5** bar
